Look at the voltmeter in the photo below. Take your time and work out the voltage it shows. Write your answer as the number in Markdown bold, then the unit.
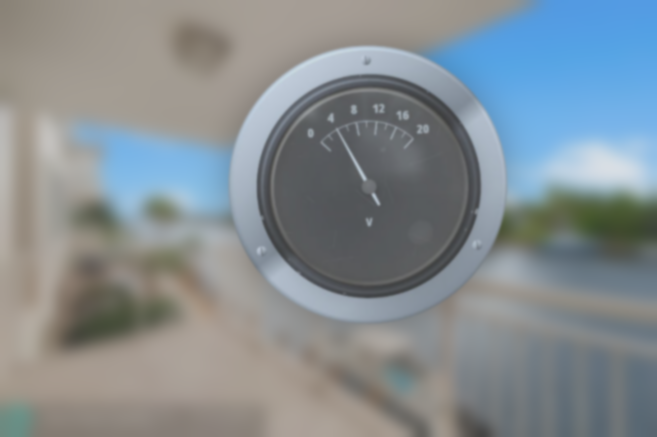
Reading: **4** V
